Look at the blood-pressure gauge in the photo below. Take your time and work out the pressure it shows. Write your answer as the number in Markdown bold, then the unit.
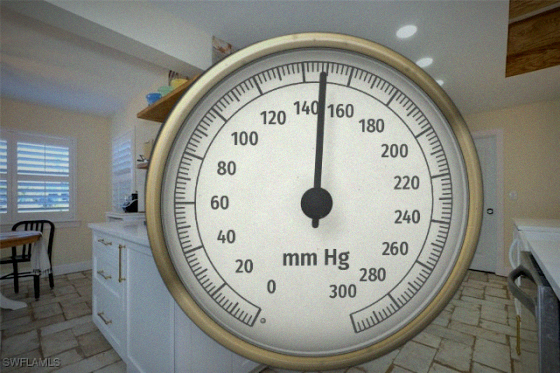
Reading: **148** mmHg
